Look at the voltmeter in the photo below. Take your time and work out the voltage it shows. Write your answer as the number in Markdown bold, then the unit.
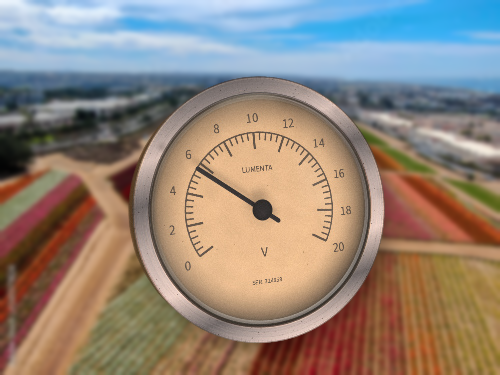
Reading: **5.6** V
